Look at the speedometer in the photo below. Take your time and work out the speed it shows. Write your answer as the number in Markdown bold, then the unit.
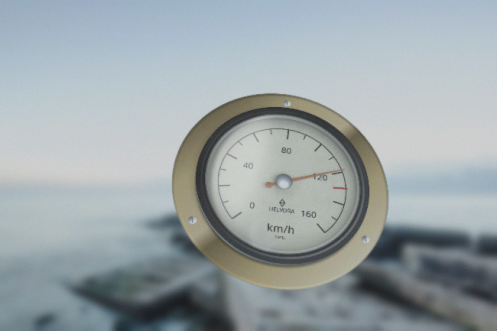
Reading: **120** km/h
